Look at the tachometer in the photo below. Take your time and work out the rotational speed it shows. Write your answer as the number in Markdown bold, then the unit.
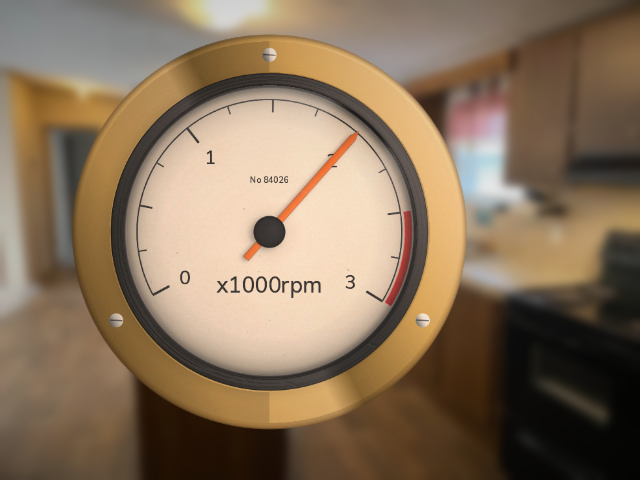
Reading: **2000** rpm
